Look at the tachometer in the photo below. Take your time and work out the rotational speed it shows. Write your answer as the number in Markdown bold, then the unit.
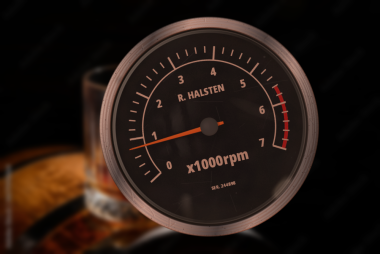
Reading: **800** rpm
